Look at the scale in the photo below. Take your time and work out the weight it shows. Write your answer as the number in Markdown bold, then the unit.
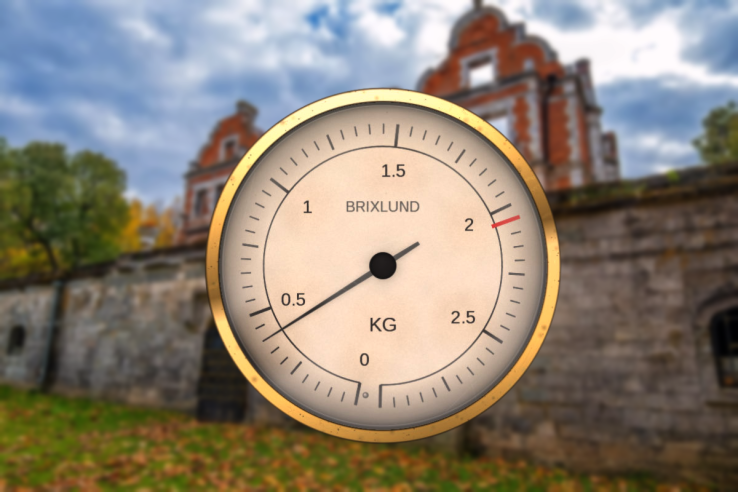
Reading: **0.4** kg
